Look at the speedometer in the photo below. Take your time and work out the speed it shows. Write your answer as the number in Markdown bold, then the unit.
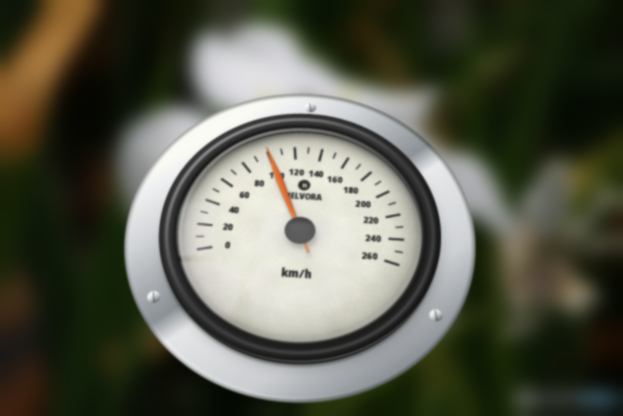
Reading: **100** km/h
